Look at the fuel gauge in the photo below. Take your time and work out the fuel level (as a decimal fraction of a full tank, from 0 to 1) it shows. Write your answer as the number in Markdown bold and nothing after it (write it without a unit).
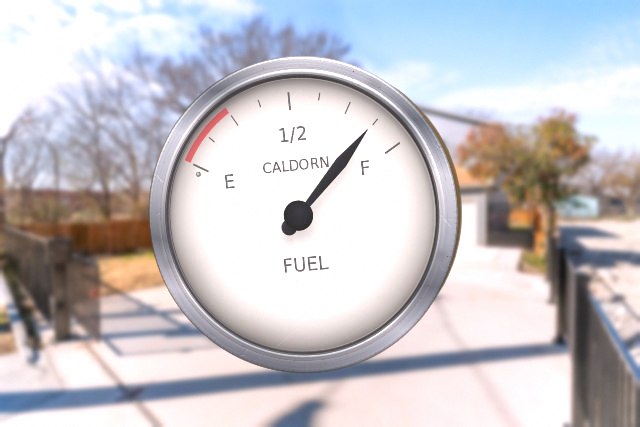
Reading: **0.875**
